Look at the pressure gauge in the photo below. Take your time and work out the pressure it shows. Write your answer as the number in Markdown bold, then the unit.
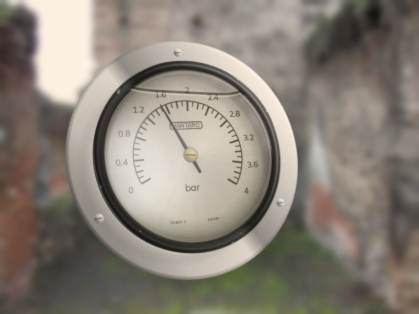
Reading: **1.5** bar
